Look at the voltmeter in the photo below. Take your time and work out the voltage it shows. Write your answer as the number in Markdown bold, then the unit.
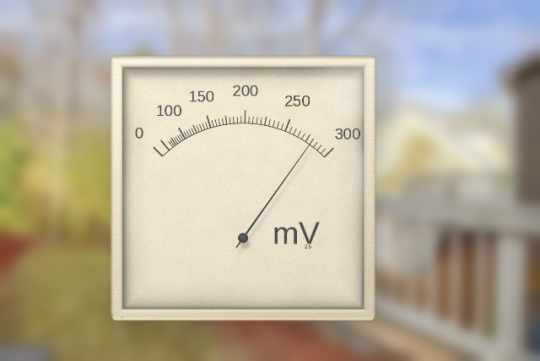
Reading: **280** mV
